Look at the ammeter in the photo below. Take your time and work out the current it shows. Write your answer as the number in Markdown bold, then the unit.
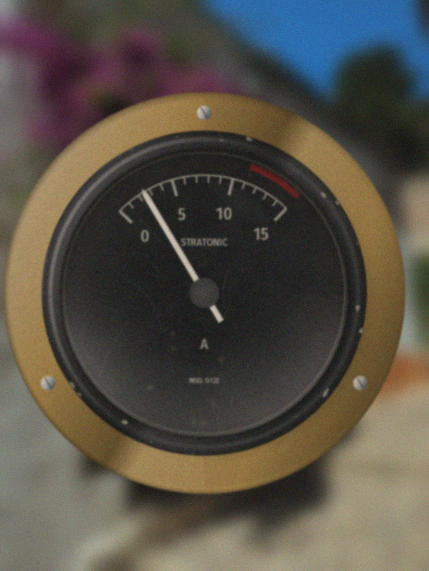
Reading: **2.5** A
